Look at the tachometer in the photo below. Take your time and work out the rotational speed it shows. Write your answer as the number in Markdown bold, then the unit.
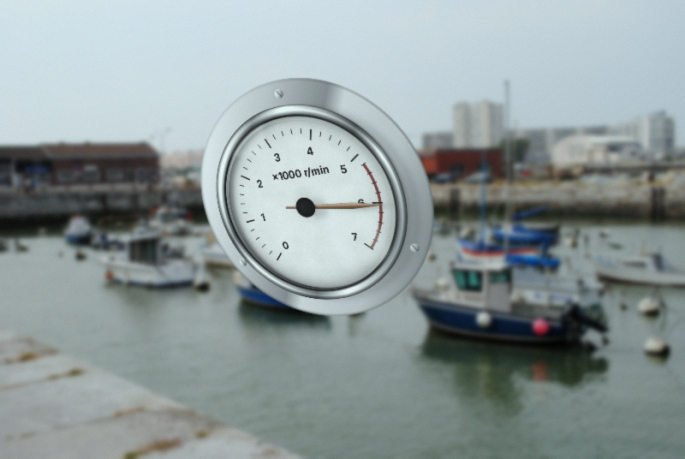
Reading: **6000** rpm
